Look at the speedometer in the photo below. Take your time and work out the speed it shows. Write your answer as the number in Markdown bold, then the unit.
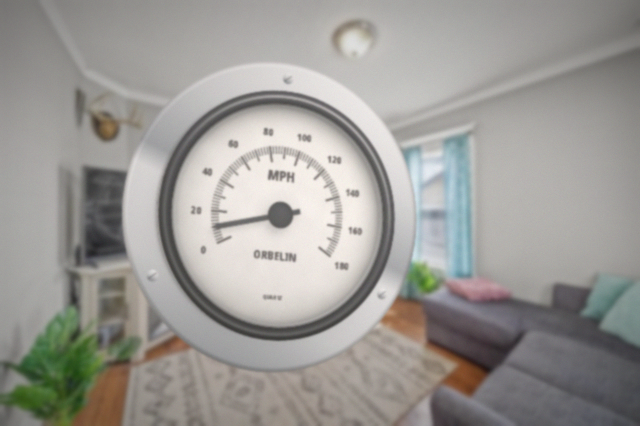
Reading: **10** mph
